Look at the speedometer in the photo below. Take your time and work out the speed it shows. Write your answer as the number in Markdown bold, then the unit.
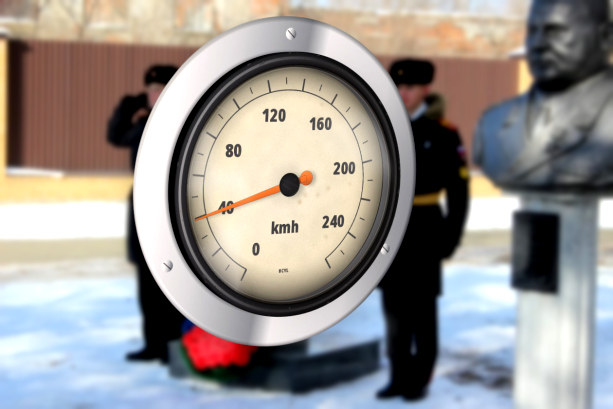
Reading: **40** km/h
